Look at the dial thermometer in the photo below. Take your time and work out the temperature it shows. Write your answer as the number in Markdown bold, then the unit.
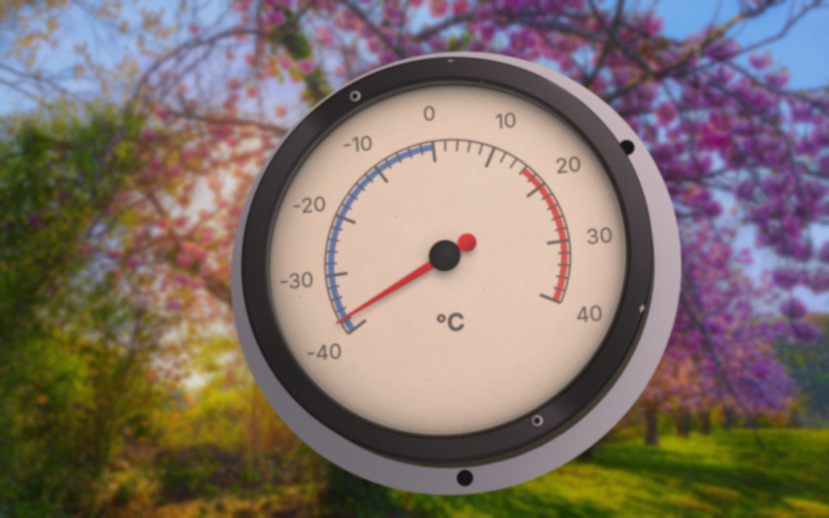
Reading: **-38** °C
